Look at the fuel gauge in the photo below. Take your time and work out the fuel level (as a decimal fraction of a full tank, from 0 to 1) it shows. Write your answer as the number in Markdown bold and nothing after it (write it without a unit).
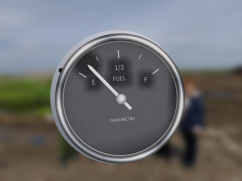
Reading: **0.125**
